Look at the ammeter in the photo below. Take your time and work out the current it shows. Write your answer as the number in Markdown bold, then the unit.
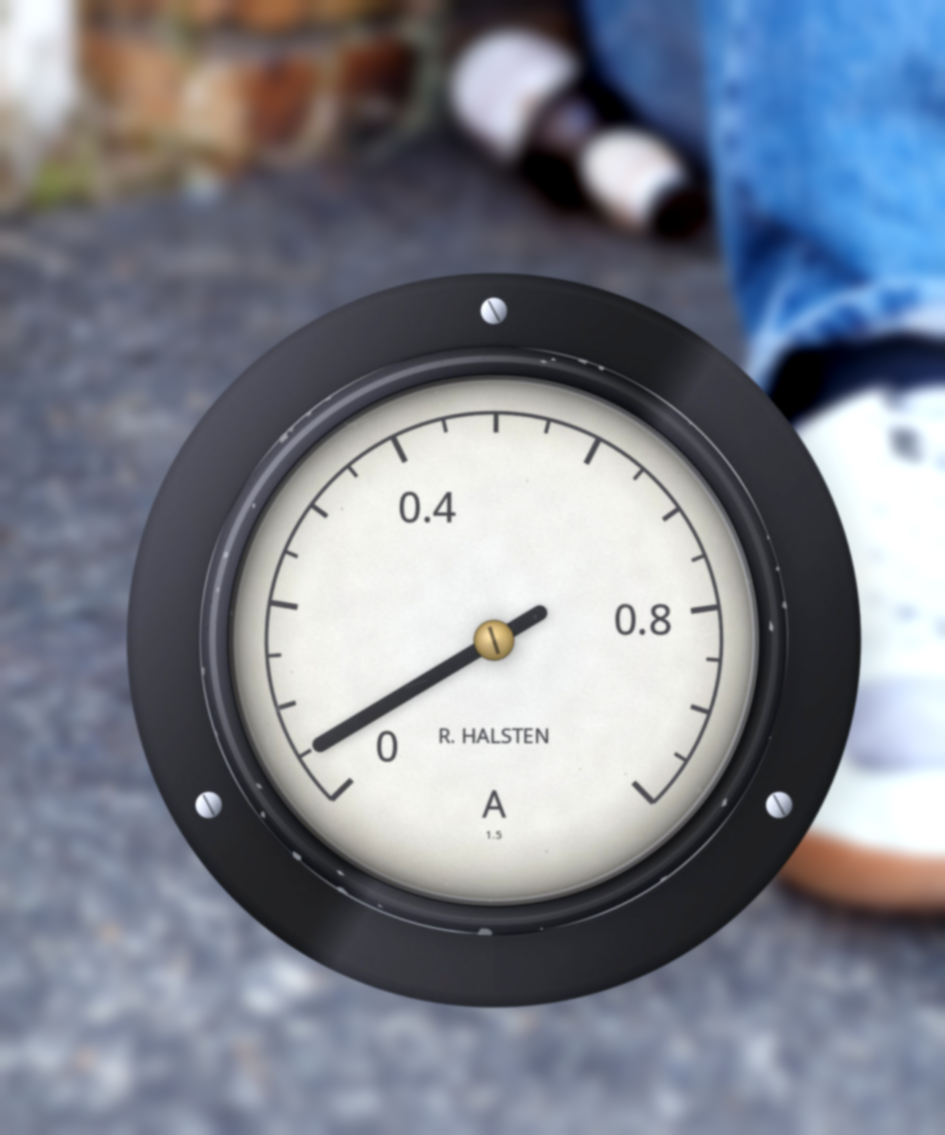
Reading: **0.05** A
